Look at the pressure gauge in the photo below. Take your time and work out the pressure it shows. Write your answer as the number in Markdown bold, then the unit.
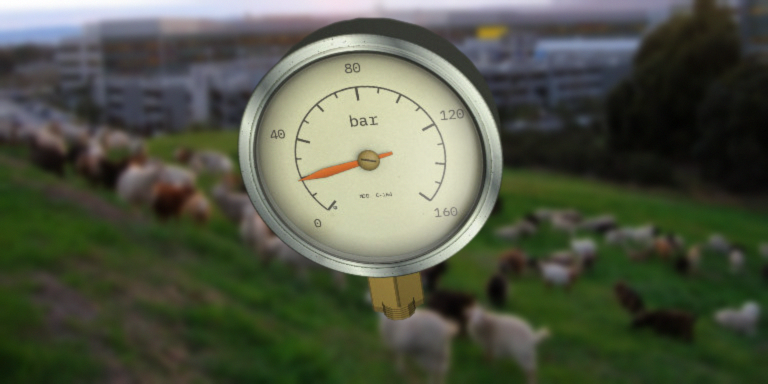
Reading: **20** bar
